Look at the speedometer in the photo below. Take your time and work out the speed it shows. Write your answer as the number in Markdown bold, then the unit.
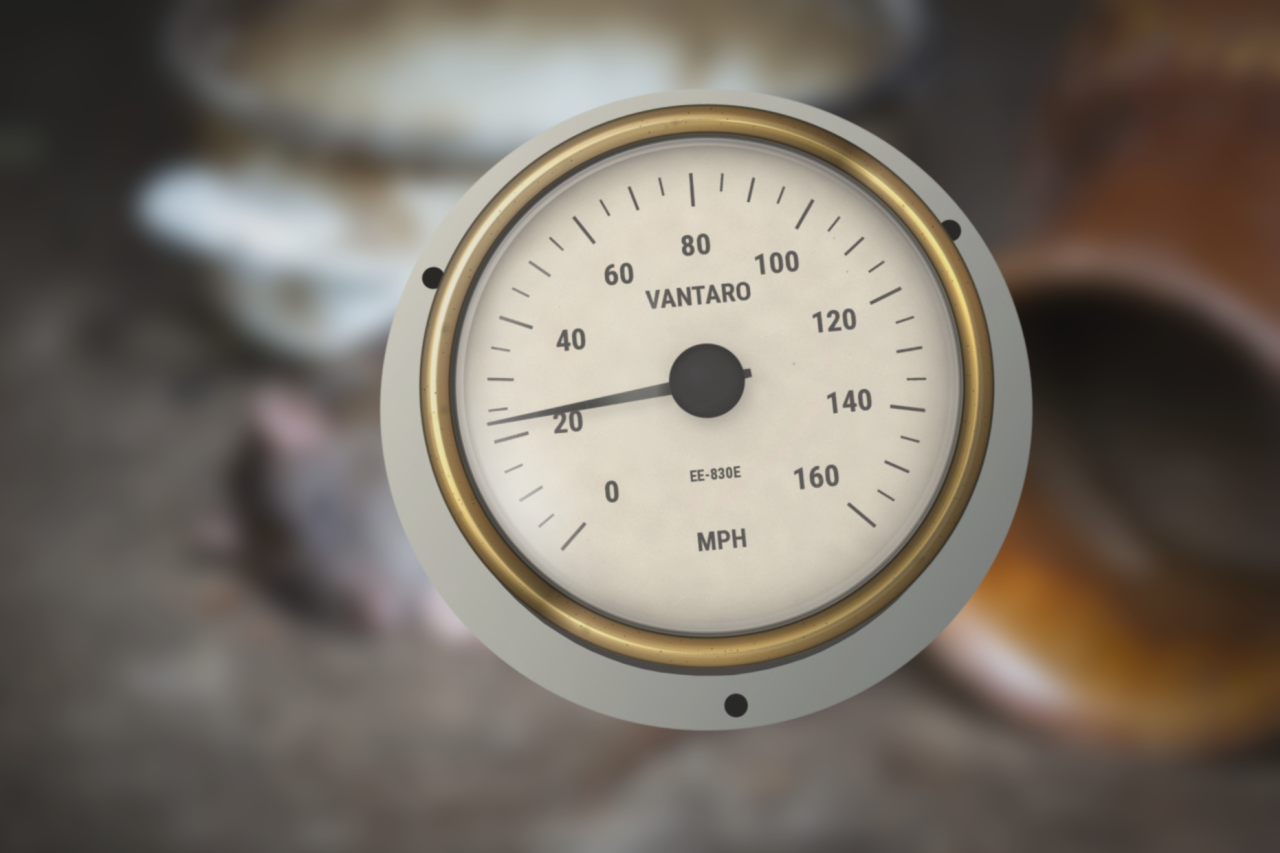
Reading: **22.5** mph
